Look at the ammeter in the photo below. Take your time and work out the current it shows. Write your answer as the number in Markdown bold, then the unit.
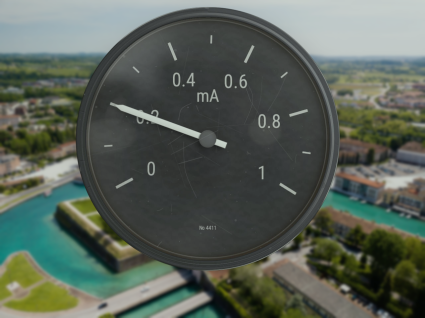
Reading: **0.2** mA
